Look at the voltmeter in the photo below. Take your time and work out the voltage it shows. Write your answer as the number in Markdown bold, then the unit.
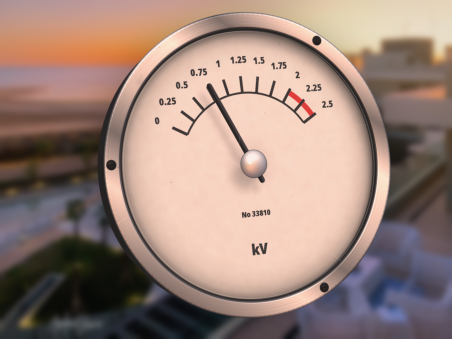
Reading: **0.75** kV
